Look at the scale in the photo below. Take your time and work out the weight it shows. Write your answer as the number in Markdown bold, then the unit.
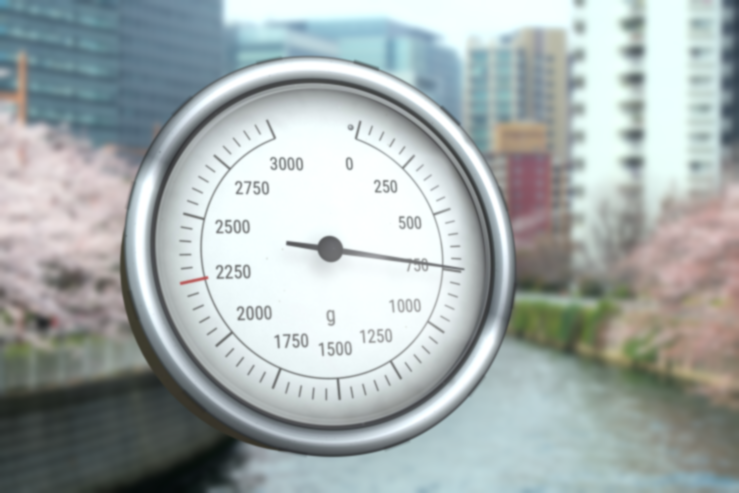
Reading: **750** g
